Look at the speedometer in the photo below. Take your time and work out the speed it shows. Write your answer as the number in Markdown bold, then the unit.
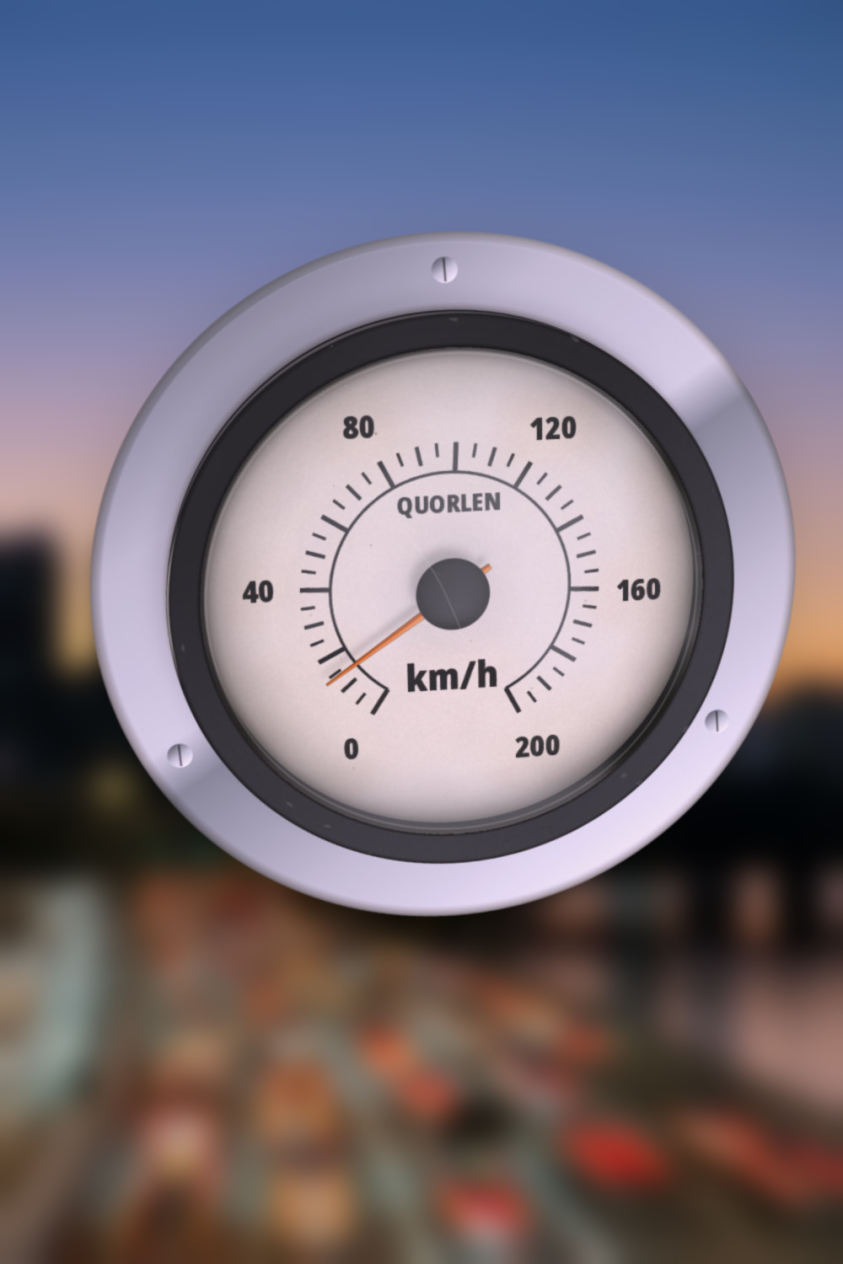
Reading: **15** km/h
